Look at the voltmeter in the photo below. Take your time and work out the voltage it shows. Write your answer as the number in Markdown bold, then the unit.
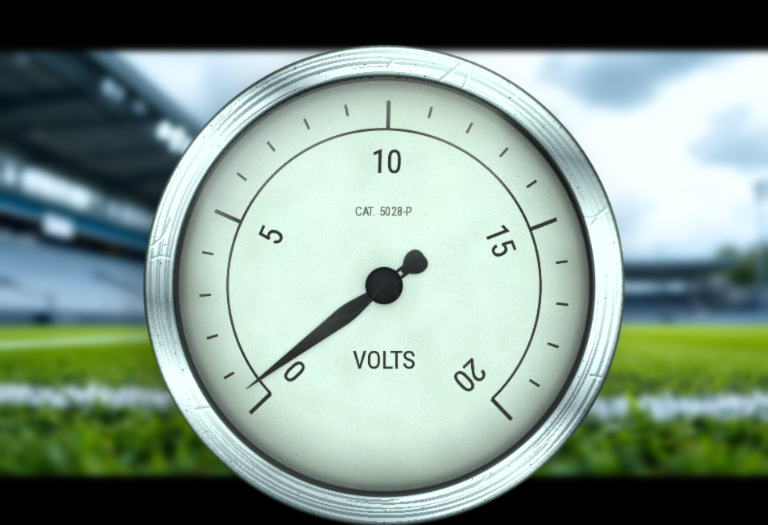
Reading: **0.5** V
